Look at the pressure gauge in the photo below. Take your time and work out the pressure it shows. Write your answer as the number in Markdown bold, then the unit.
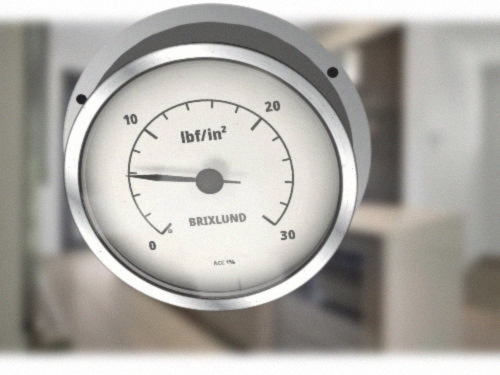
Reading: **6** psi
